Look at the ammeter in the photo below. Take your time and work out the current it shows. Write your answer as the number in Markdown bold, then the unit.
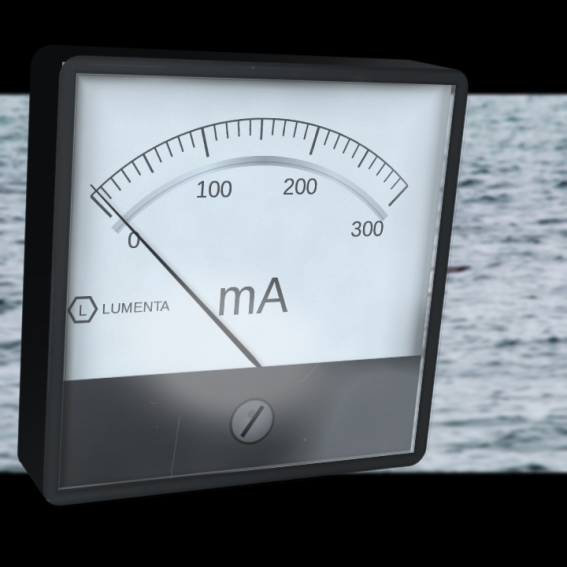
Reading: **5** mA
